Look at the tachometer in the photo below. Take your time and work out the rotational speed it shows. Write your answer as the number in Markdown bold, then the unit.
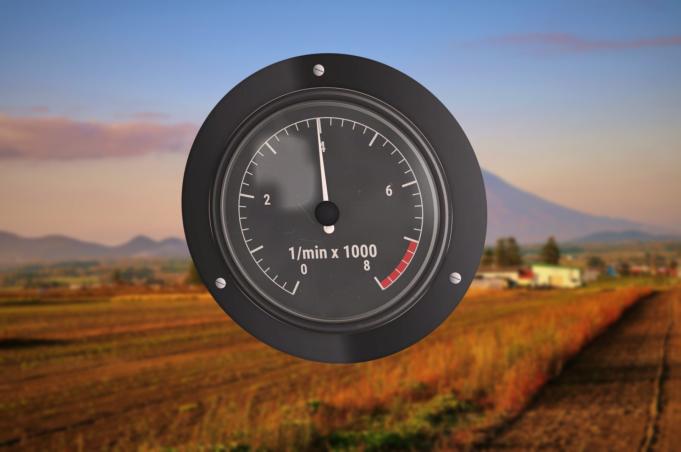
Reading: **4000** rpm
